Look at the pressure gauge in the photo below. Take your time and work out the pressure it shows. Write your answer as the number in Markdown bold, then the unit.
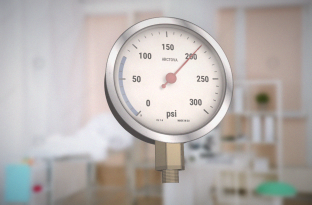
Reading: **200** psi
